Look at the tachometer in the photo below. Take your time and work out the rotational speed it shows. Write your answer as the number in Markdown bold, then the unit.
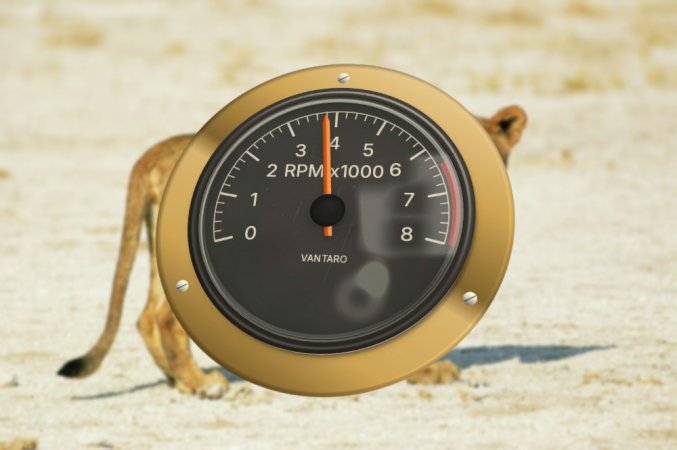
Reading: **3800** rpm
